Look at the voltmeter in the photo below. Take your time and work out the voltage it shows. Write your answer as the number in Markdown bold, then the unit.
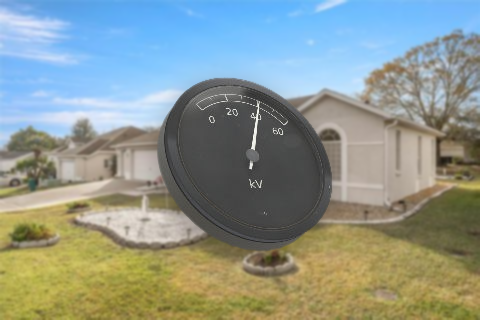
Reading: **40** kV
